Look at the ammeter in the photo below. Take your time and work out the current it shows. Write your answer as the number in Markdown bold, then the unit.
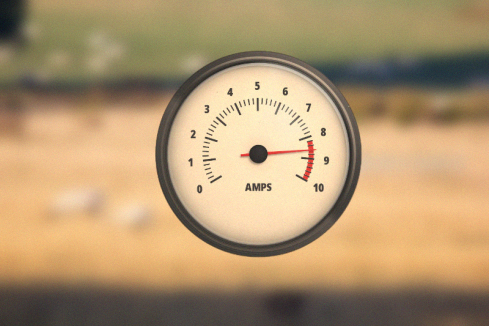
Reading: **8.6** A
